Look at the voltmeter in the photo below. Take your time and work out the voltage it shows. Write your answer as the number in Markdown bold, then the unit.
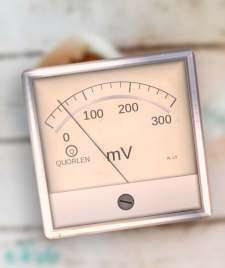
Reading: **50** mV
